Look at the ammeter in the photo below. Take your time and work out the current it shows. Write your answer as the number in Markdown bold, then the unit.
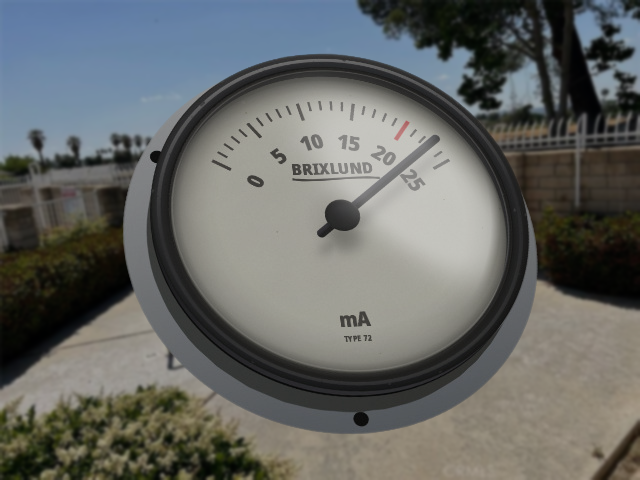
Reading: **23** mA
